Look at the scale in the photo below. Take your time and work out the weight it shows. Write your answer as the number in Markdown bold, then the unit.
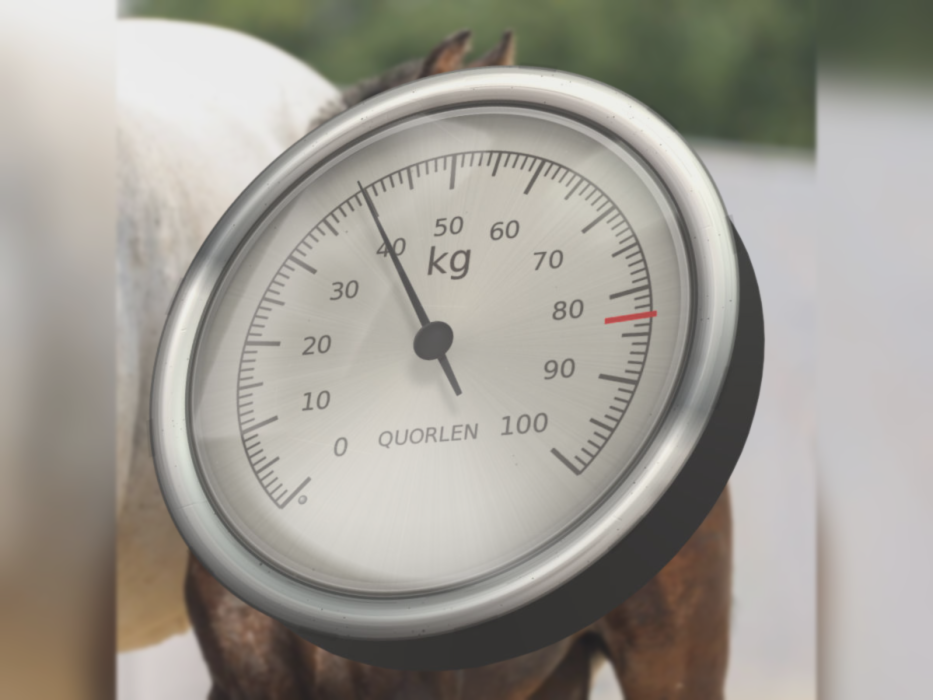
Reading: **40** kg
